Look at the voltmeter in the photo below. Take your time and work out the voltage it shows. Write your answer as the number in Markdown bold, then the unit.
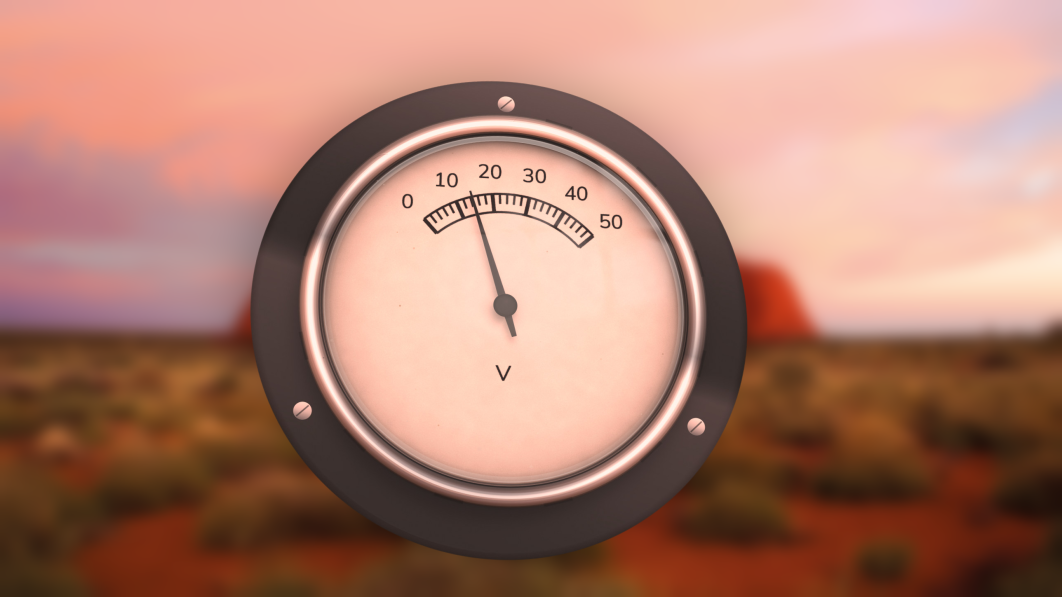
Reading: **14** V
